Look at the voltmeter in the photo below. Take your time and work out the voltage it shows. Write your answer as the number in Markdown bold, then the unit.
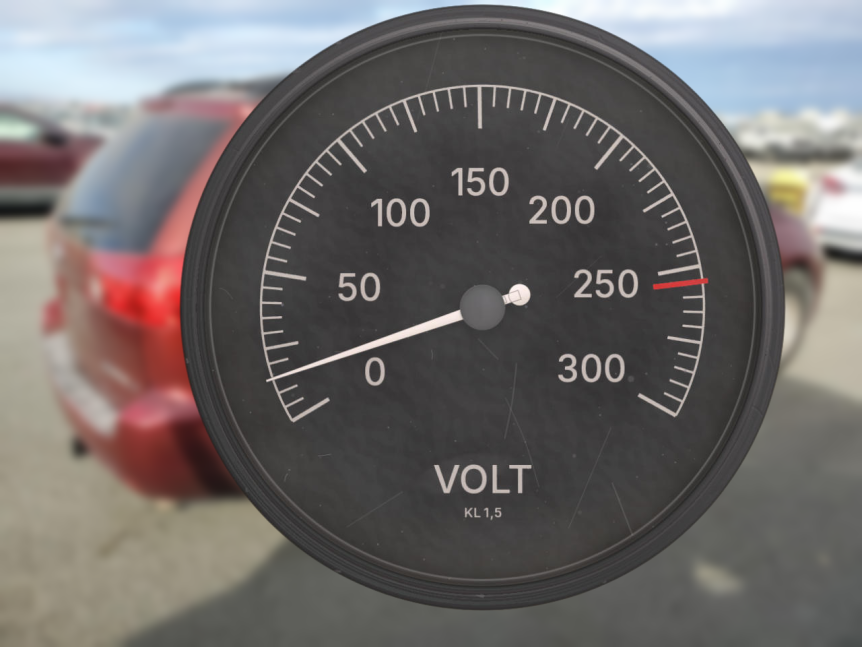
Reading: **15** V
